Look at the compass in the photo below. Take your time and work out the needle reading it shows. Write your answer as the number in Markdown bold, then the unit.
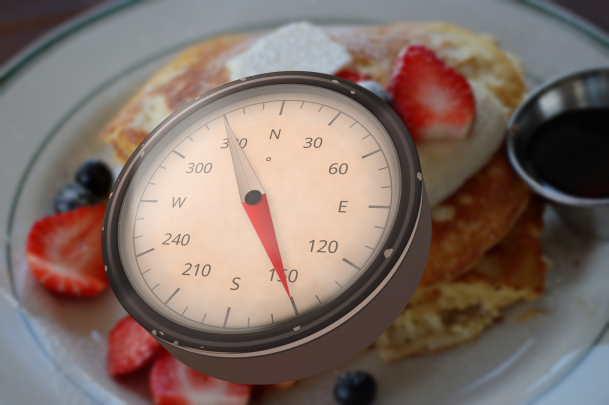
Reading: **150** °
